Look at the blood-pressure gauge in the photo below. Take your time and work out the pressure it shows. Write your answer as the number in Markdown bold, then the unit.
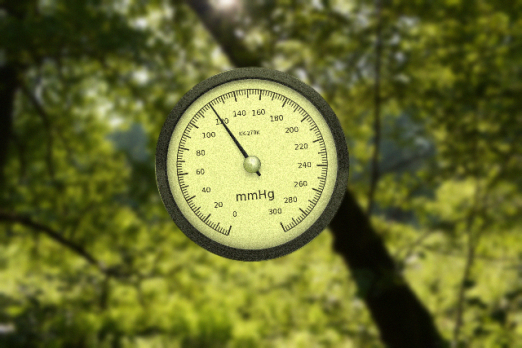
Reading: **120** mmHg
